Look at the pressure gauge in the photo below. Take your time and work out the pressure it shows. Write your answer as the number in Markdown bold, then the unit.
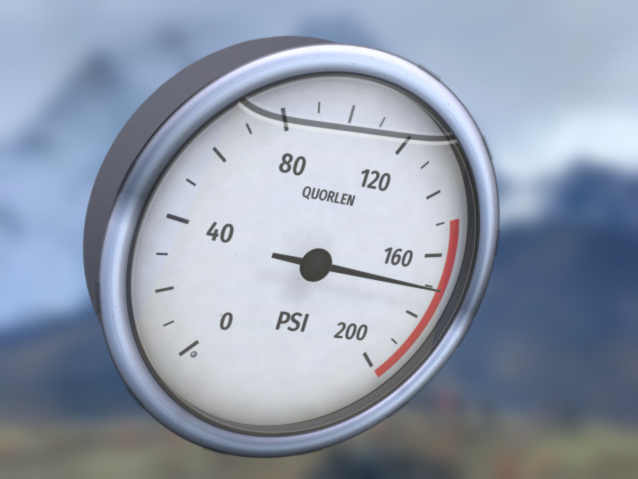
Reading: **170** psi
